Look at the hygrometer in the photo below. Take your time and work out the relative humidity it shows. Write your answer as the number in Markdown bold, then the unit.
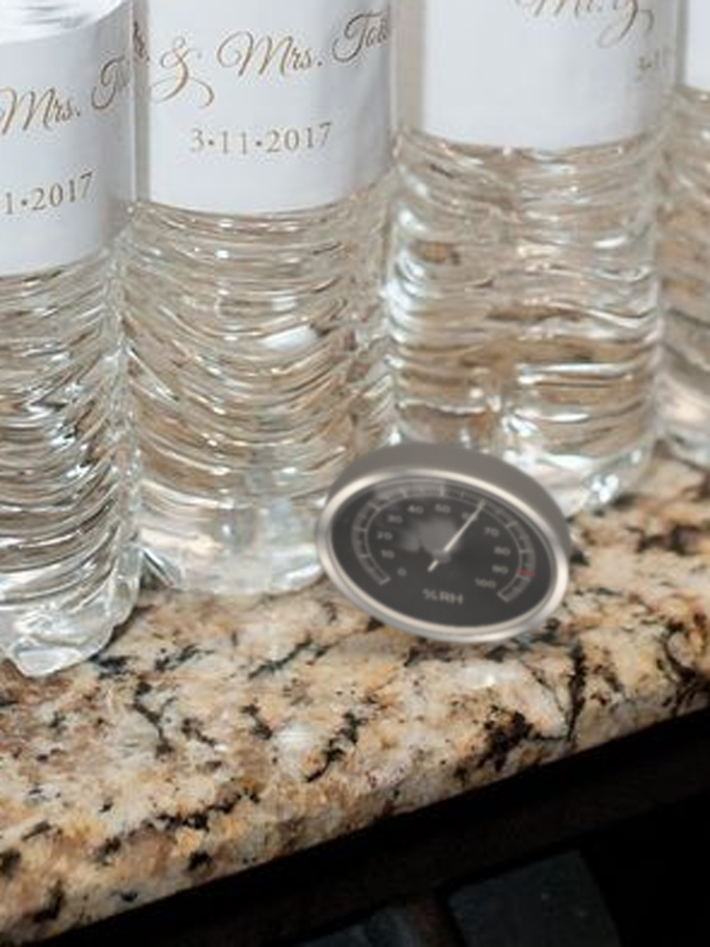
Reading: **60** %
